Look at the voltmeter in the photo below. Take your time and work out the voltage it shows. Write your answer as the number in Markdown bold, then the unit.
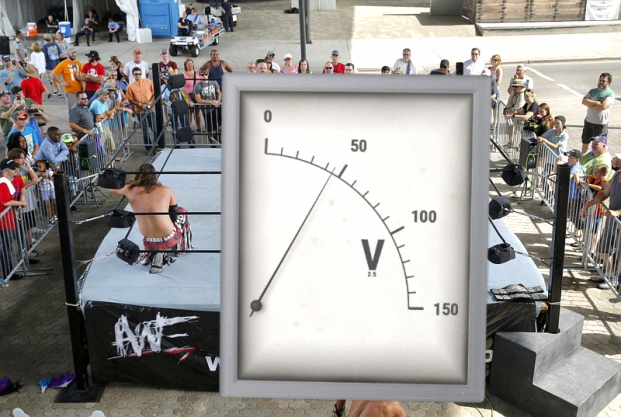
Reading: **45** V
